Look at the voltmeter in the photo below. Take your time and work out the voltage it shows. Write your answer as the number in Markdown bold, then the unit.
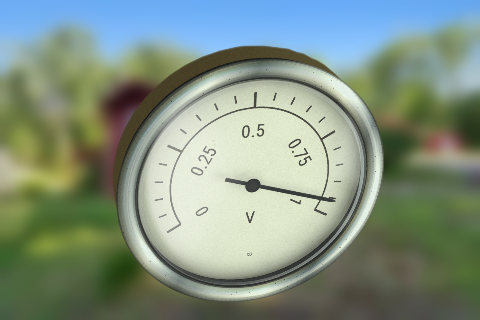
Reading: **0.95** V
